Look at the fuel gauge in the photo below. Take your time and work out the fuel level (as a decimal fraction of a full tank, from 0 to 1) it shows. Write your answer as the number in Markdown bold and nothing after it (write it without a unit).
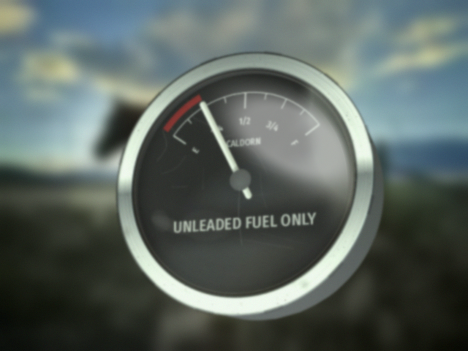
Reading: **0.25**
